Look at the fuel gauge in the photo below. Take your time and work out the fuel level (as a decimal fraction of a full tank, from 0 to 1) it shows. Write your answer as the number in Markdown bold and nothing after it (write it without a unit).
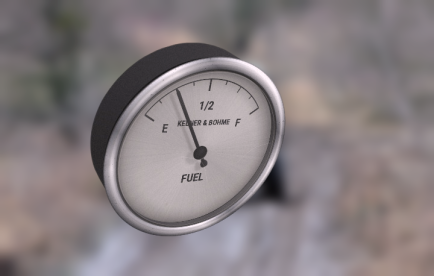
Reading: **0.25**
